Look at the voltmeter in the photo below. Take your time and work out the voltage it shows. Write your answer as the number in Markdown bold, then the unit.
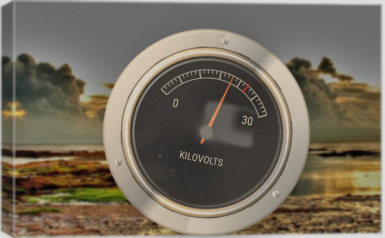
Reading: **18** kV
